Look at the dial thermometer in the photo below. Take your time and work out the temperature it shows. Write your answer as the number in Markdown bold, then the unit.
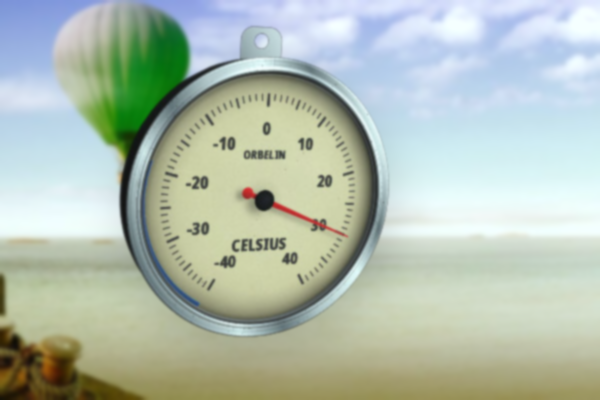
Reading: **30** °C
